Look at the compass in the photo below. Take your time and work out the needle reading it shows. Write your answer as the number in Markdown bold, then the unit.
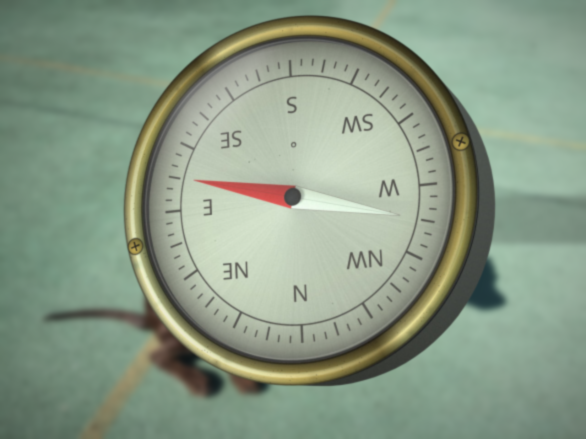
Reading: **105** °
